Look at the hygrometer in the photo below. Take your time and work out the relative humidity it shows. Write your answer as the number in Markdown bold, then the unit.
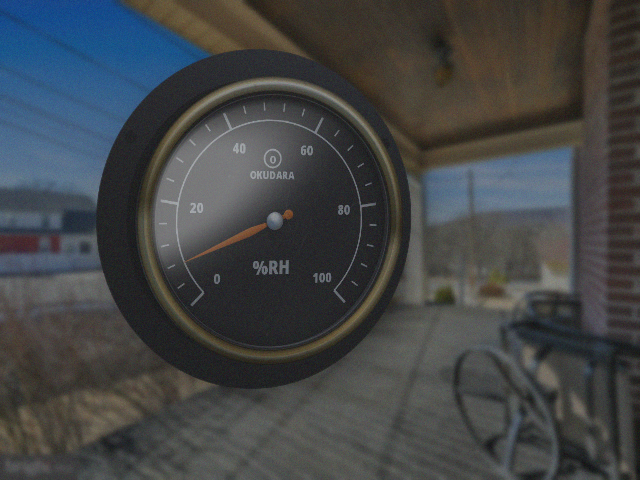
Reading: **8** %
